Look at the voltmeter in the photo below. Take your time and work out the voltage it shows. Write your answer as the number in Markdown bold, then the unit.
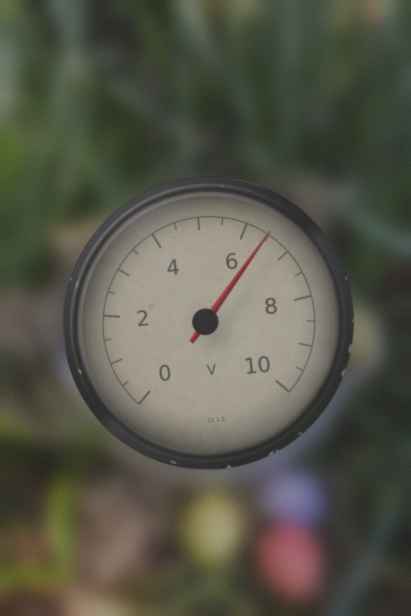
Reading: **6.5** V
